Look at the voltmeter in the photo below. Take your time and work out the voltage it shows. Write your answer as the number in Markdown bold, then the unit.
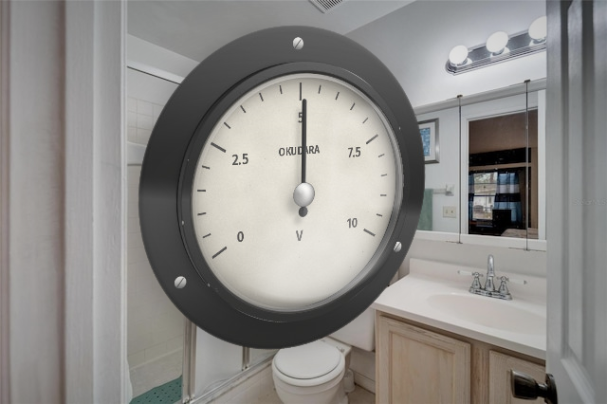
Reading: **5** V
